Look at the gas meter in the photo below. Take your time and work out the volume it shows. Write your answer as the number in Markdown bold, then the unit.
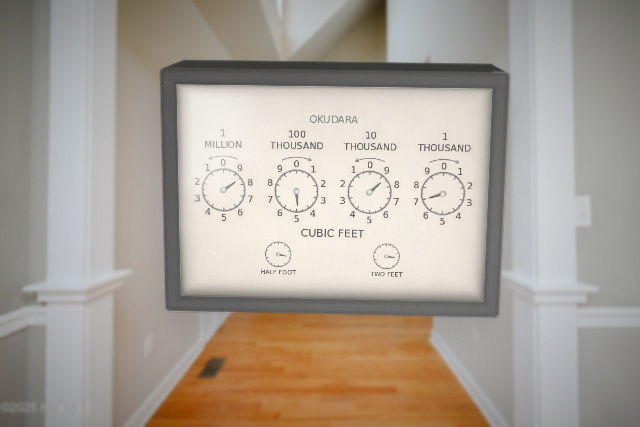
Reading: **848700** ft³
